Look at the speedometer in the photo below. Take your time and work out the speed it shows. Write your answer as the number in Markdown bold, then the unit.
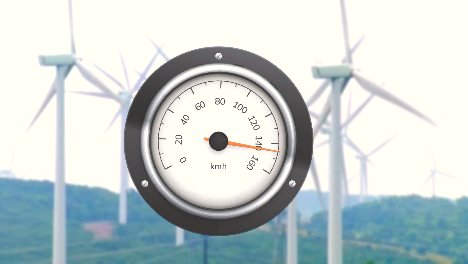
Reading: **145** km/h
